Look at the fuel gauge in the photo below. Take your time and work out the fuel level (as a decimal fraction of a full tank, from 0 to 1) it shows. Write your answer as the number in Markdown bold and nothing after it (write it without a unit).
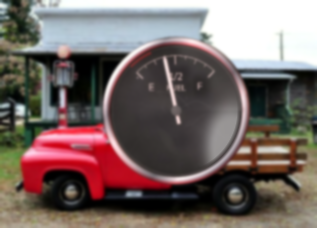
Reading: **0.375**
